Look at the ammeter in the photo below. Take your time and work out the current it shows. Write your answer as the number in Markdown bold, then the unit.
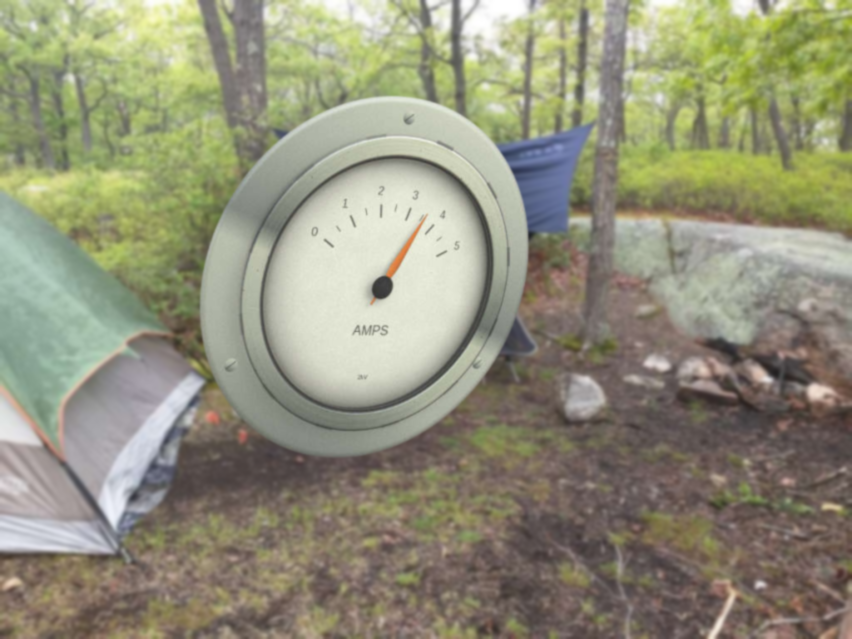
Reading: **3.5** A
